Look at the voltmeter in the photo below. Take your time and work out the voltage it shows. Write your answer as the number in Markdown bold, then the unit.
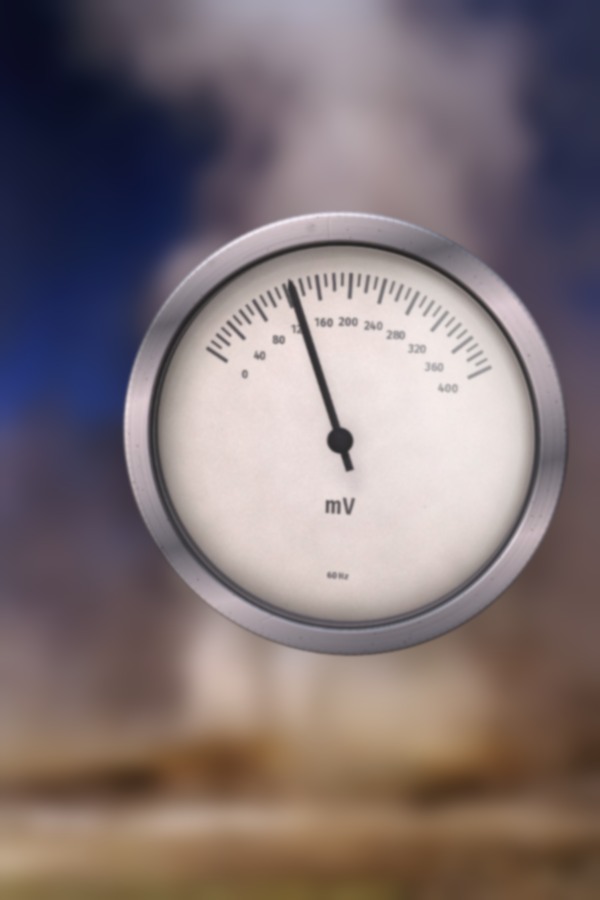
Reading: **130** mV
